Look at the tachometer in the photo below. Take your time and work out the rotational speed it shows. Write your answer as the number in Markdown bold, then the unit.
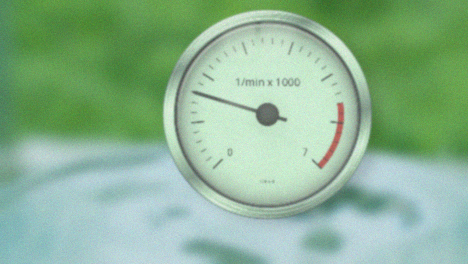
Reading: **1600** rpm
